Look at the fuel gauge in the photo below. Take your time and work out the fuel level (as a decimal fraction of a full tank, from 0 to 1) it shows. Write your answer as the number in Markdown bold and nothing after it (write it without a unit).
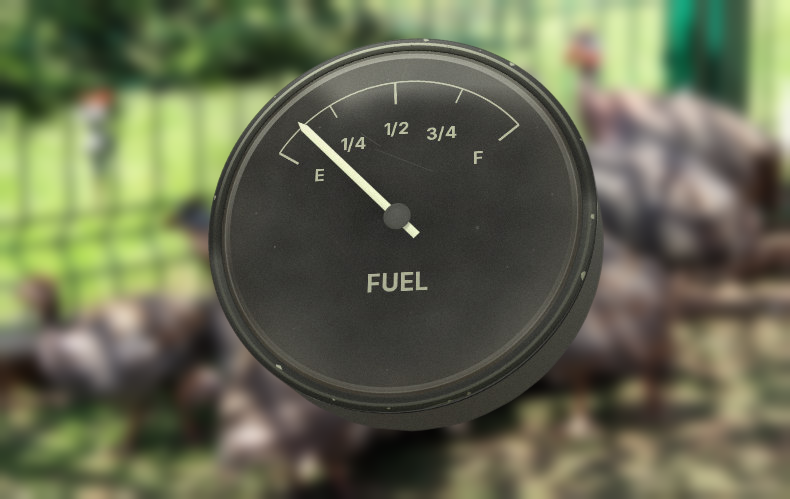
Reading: **0.125**
